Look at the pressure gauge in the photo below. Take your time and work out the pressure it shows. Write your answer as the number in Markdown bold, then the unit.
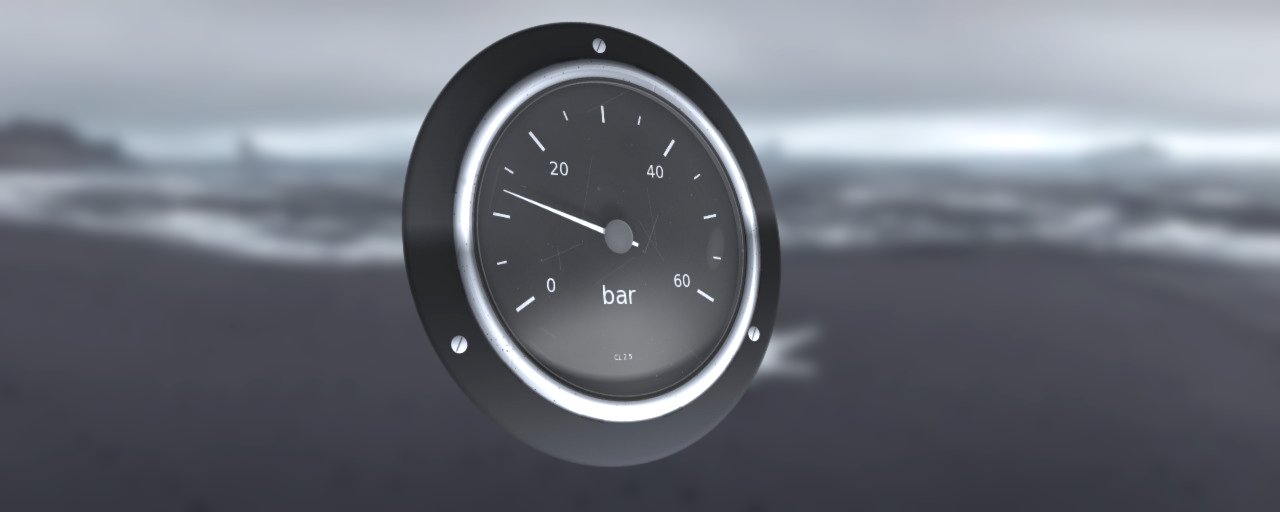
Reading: **12.5** bar
